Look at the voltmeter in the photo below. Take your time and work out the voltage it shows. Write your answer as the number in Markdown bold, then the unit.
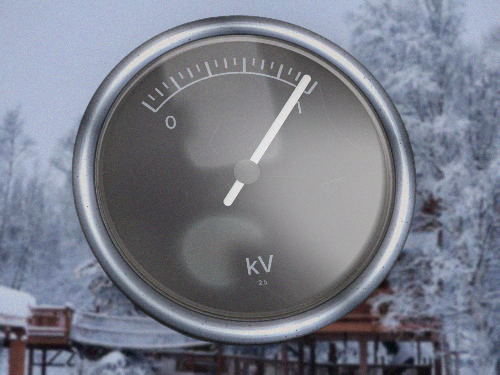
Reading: **0.95** kV
